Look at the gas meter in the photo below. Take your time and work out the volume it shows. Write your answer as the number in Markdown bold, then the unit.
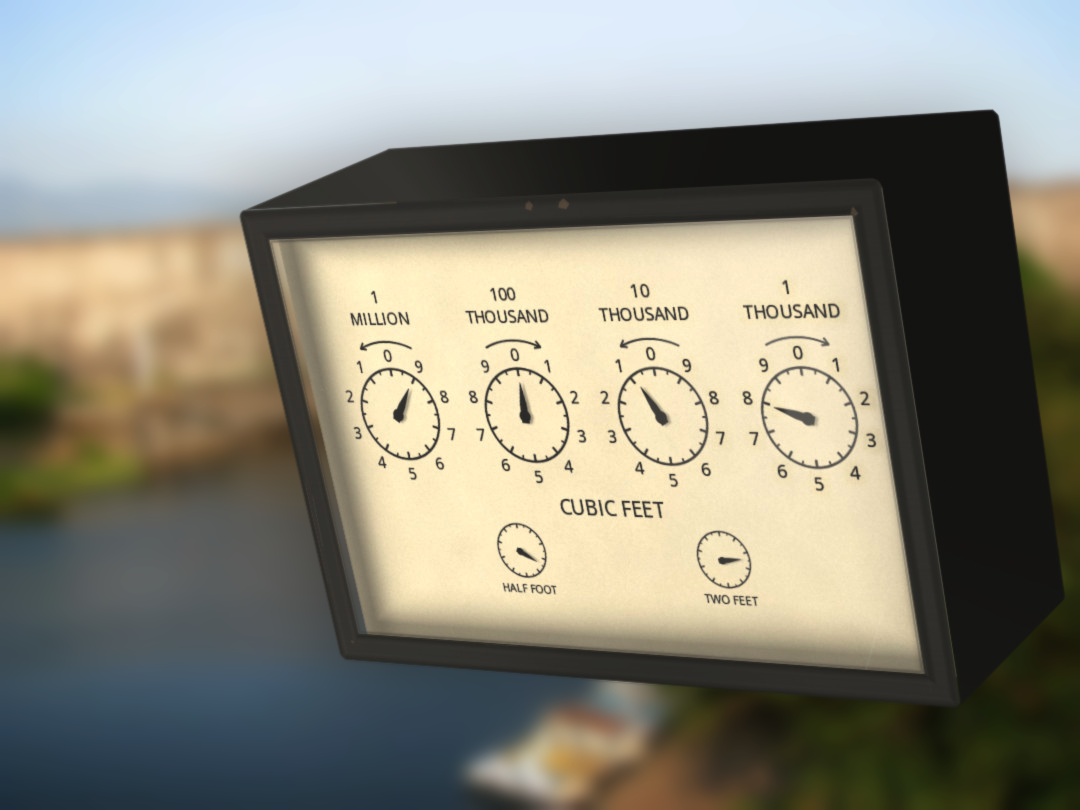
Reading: **900800** ft³
